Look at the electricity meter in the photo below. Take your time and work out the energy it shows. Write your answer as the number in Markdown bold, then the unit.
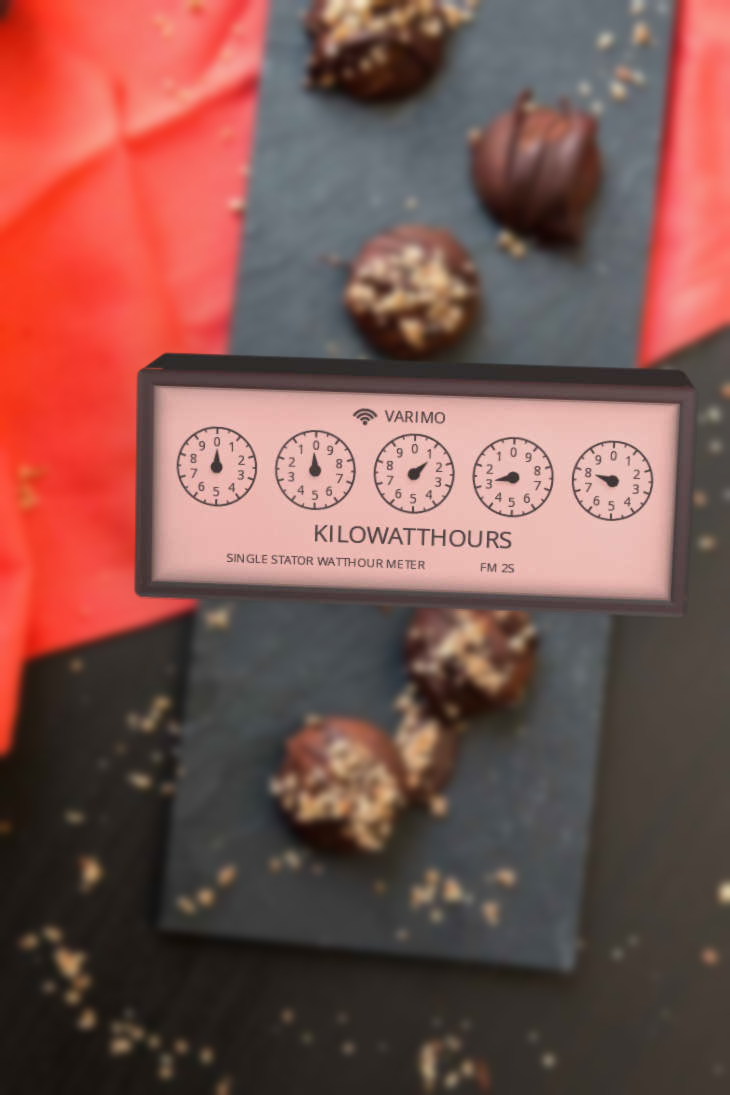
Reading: **128** kWh
